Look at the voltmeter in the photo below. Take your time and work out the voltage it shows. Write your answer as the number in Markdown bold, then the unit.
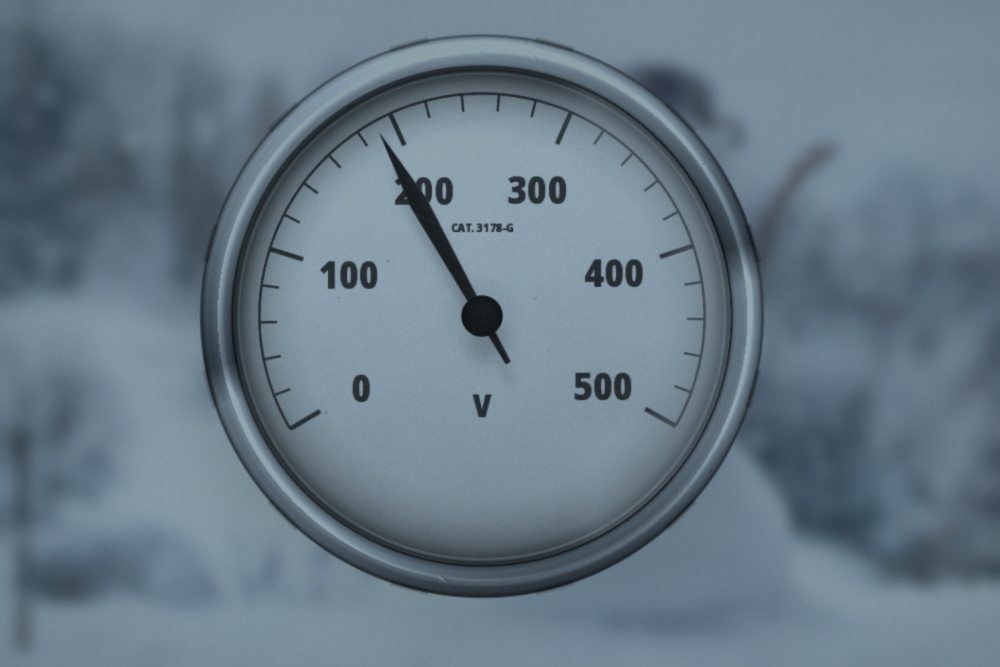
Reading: **190** V
